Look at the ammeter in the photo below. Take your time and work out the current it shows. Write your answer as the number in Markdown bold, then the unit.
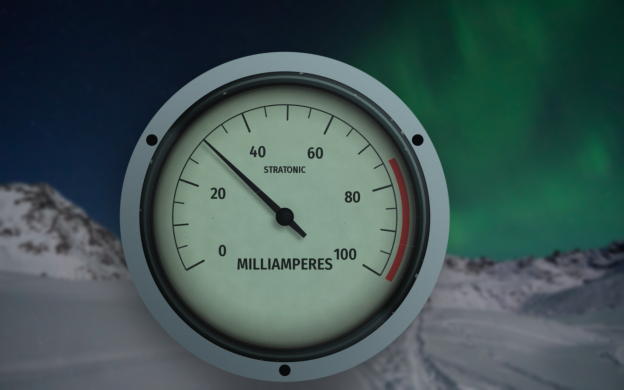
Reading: **30** mA
